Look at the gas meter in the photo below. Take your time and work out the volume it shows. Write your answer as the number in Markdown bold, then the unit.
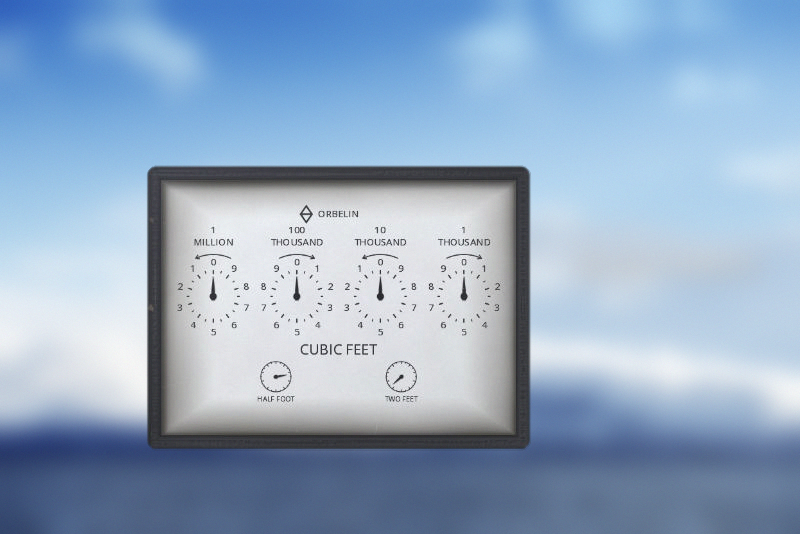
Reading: **0** ft³
